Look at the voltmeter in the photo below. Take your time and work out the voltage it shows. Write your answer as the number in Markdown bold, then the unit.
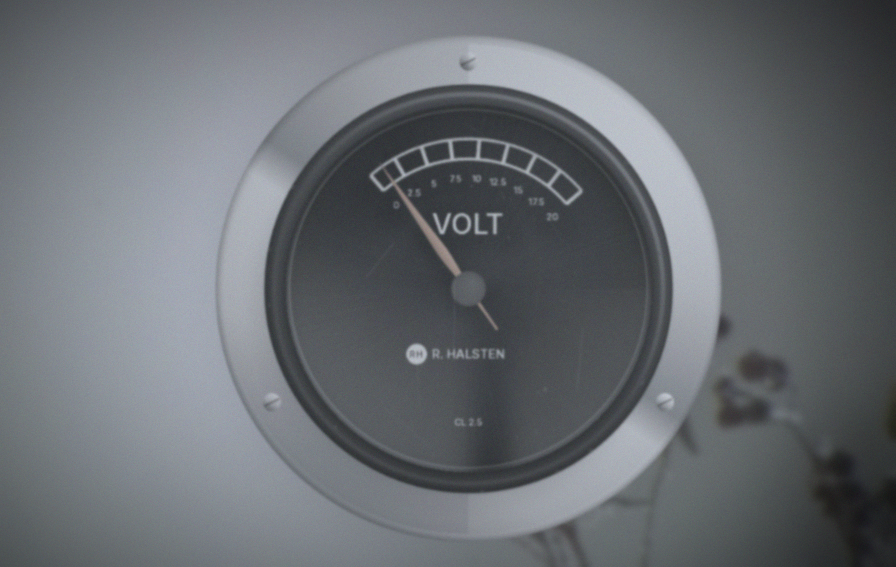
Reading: **1.25** V
